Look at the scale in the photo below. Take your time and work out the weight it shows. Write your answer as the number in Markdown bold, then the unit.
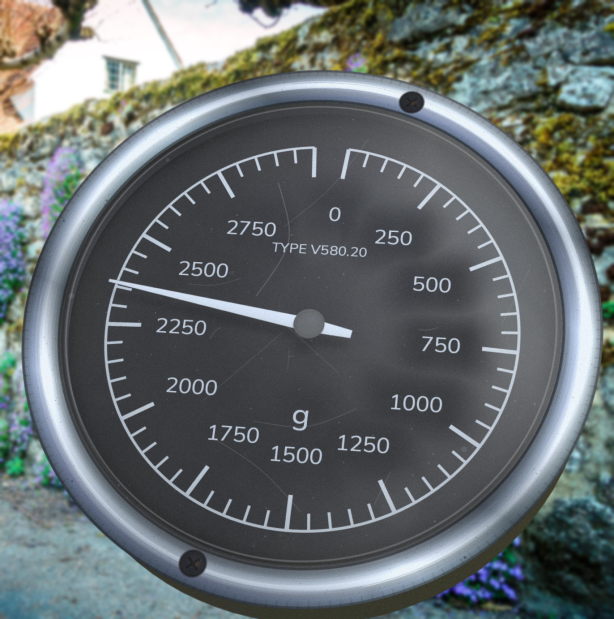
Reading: **2350** g
